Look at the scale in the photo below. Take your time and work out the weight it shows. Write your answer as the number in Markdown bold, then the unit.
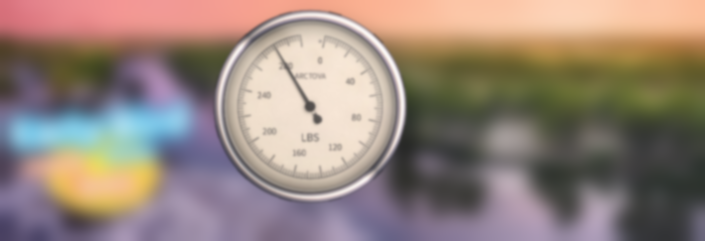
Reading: **280** lb
